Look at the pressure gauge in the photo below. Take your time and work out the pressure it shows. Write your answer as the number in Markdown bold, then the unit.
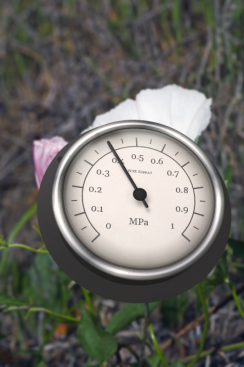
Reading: **0.4** MPa
